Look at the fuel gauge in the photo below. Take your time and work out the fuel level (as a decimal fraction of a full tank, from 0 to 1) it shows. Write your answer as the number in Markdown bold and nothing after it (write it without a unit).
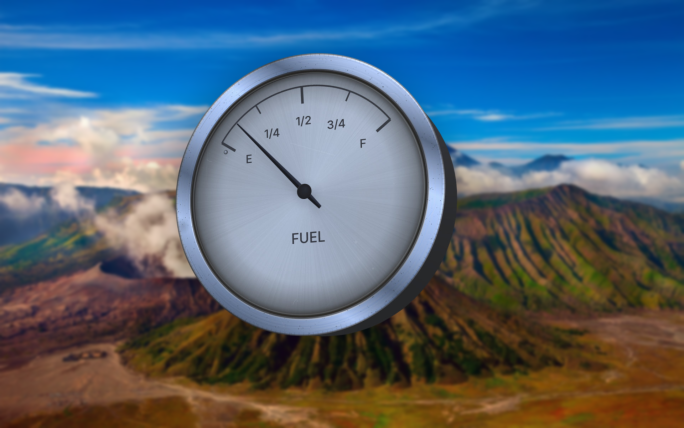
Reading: **0.125**
